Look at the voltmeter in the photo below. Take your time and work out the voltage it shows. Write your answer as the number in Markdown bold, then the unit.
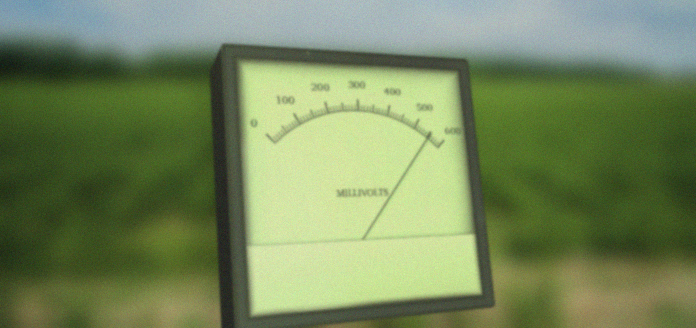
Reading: **550** mV
